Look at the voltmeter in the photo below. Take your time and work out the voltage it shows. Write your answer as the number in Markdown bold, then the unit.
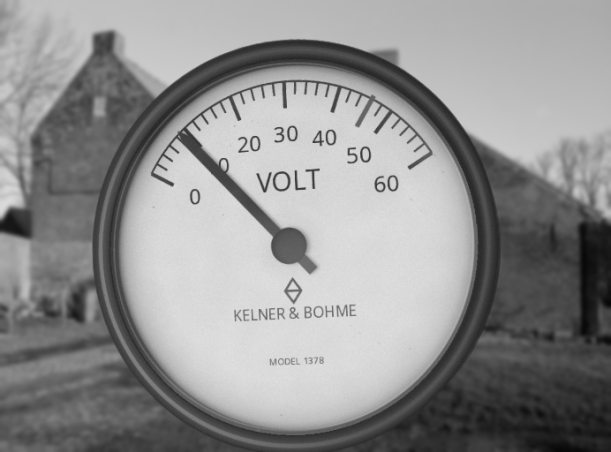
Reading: **9** V
